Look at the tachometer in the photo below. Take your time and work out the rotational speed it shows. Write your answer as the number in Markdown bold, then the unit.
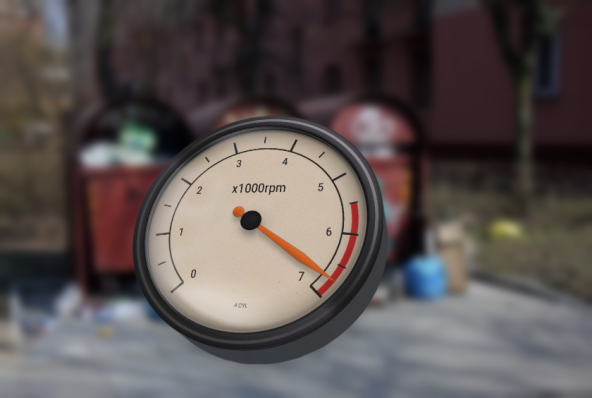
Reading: **6750** rpm
